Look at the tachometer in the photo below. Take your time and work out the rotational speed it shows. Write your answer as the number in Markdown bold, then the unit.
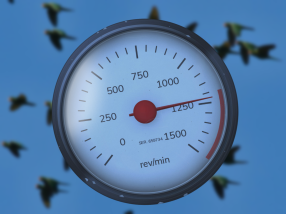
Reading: **1225** rpm
